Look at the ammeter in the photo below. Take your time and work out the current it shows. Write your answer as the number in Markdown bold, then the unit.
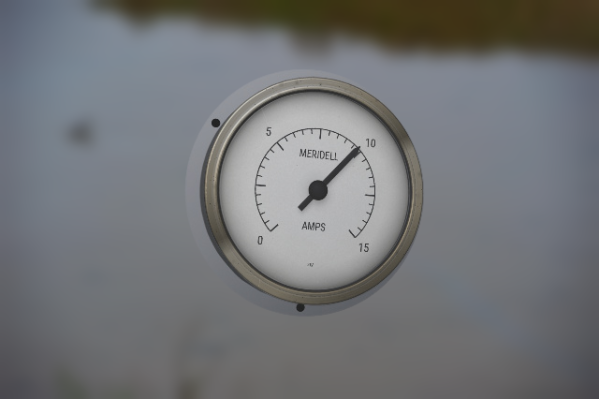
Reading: **9.75** A
